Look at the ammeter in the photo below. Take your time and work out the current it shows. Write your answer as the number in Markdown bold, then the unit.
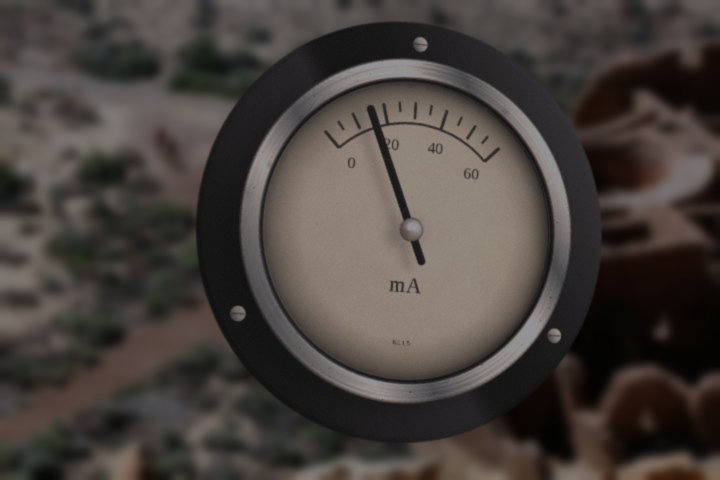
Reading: **15** mA
